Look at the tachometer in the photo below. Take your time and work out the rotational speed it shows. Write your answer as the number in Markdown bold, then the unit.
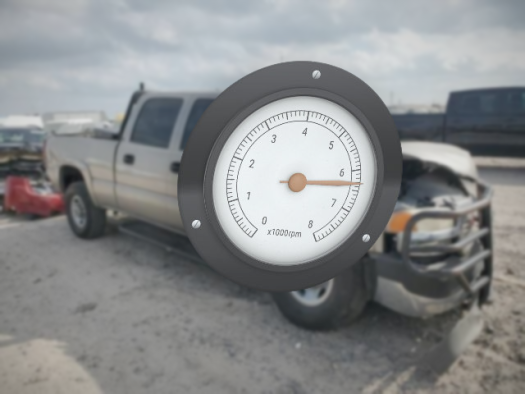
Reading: **6300** rpm
